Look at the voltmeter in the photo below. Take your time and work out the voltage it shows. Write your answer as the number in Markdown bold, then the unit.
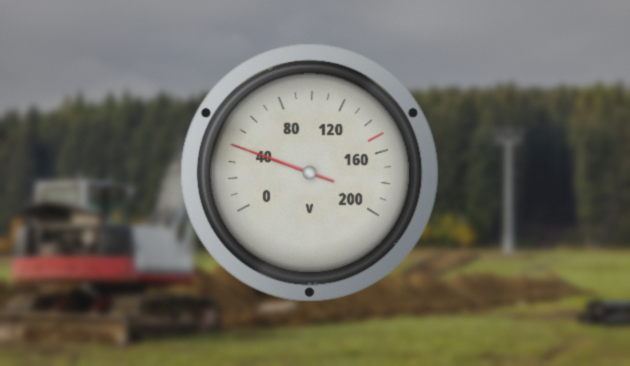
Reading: **40** V
